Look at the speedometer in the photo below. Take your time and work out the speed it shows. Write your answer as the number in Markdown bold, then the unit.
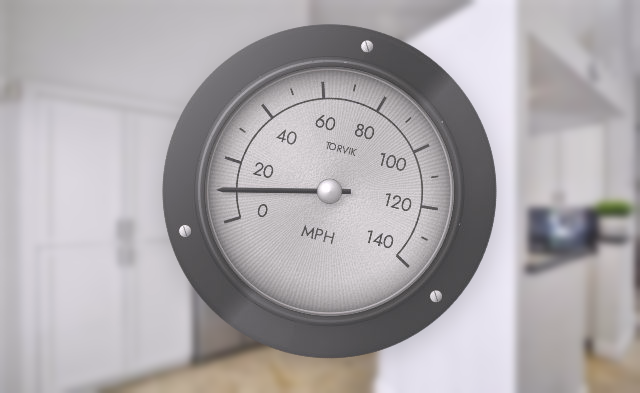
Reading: **10** mph
